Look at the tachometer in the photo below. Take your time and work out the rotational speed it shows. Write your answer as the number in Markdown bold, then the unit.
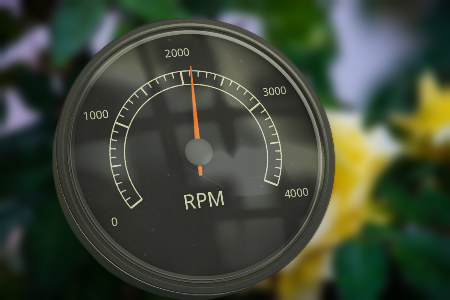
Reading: **2100** rpm
